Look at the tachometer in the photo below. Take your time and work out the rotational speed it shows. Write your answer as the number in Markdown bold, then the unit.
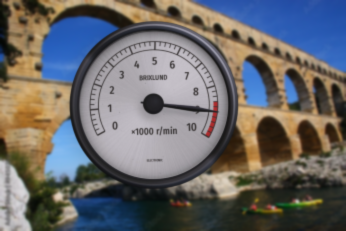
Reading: **9000** rpm
